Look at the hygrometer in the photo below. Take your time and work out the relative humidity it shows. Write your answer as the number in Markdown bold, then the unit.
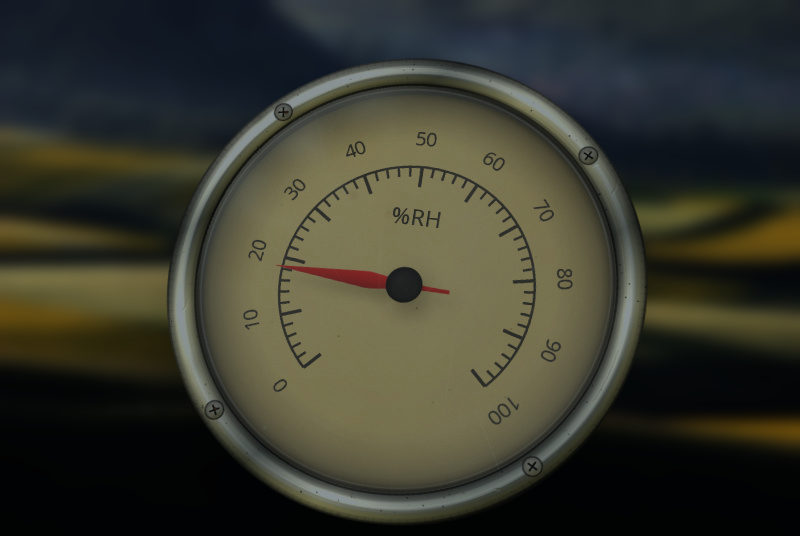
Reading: **18** %
